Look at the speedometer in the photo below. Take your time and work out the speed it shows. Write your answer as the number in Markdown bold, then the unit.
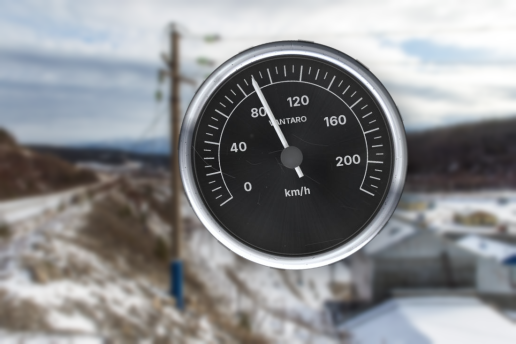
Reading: **90** km/h
